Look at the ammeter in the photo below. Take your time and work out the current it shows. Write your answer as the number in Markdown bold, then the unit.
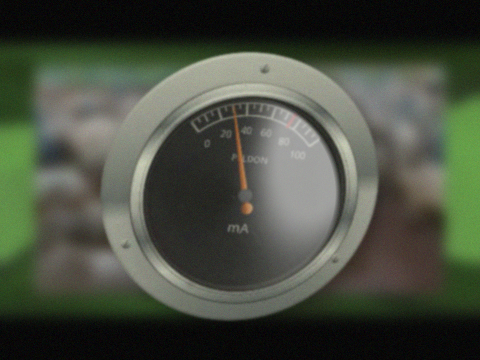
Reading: **30** mA
